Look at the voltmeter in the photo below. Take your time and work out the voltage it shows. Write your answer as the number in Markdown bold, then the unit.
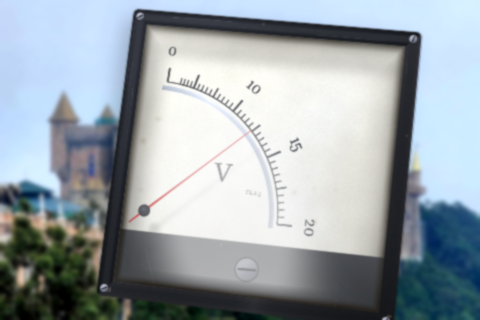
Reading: **12.5** V
